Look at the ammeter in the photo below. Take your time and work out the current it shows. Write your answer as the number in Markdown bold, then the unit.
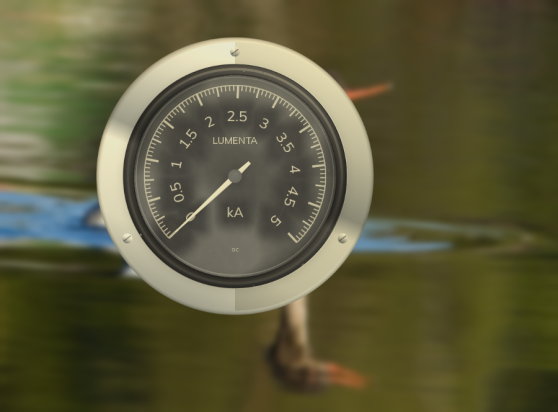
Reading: **0** kA
